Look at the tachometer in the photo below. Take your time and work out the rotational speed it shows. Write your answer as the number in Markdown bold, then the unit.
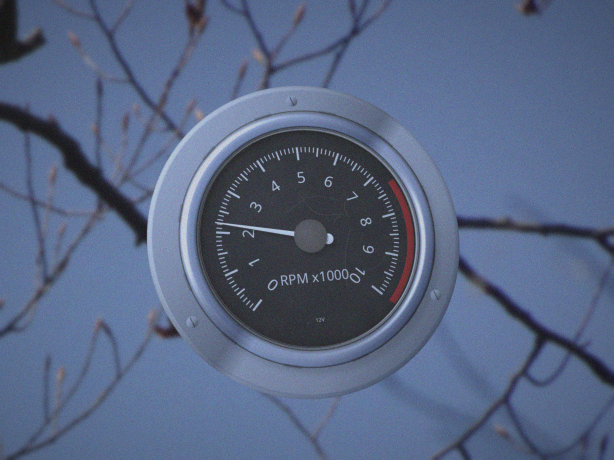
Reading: **2200** rpm
